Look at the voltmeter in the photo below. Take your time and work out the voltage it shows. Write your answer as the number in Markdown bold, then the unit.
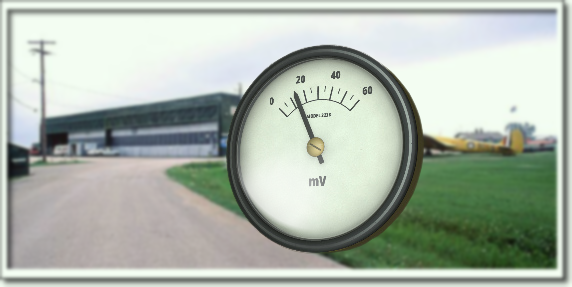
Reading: **15** mV
